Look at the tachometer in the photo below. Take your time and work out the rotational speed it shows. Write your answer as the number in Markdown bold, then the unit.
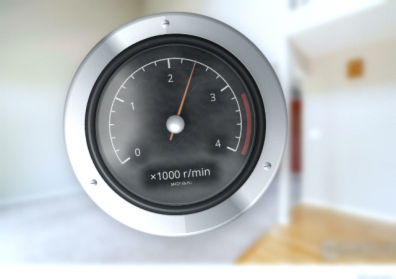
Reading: **2400** rpm
